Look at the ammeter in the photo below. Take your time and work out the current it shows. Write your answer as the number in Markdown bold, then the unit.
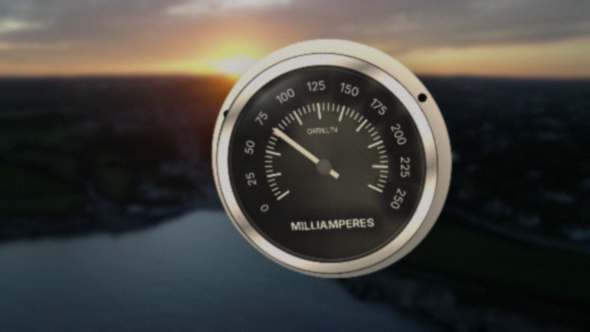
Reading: **75** mA
